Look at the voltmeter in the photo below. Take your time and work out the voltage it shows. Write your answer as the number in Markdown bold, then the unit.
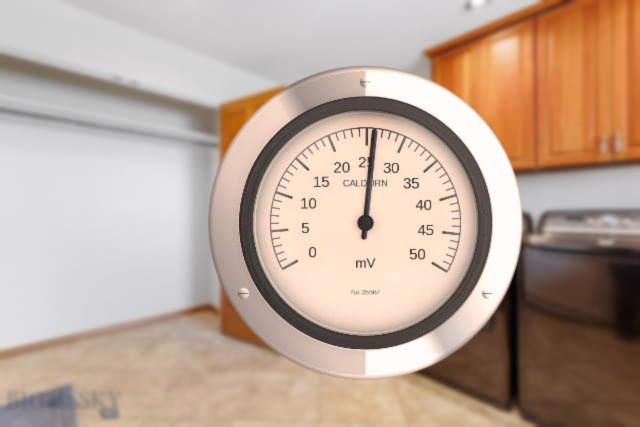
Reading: **26** mV
